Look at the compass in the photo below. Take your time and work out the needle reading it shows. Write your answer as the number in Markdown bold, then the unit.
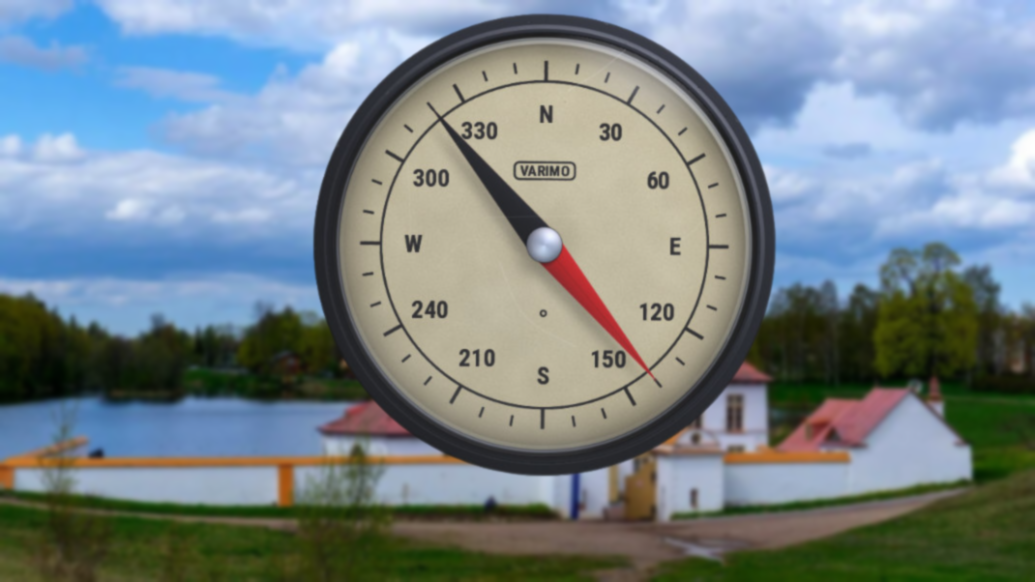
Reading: **140** °
